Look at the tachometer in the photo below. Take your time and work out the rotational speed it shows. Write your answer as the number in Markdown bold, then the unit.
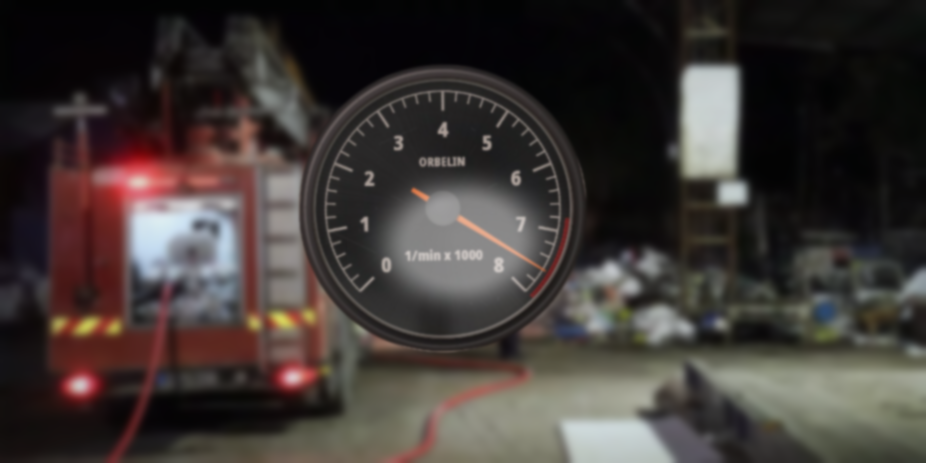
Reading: **7600** rpm
